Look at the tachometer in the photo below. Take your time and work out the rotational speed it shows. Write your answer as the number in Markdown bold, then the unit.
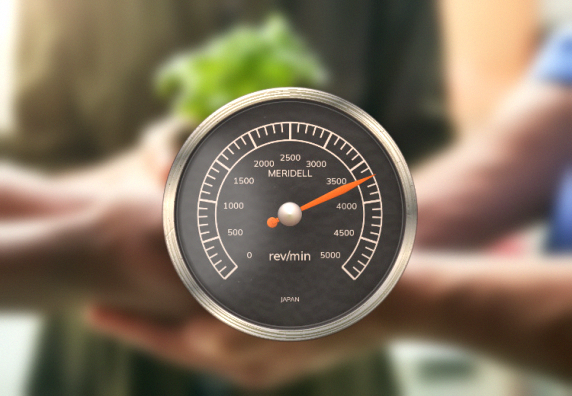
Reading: **3700** rpm
